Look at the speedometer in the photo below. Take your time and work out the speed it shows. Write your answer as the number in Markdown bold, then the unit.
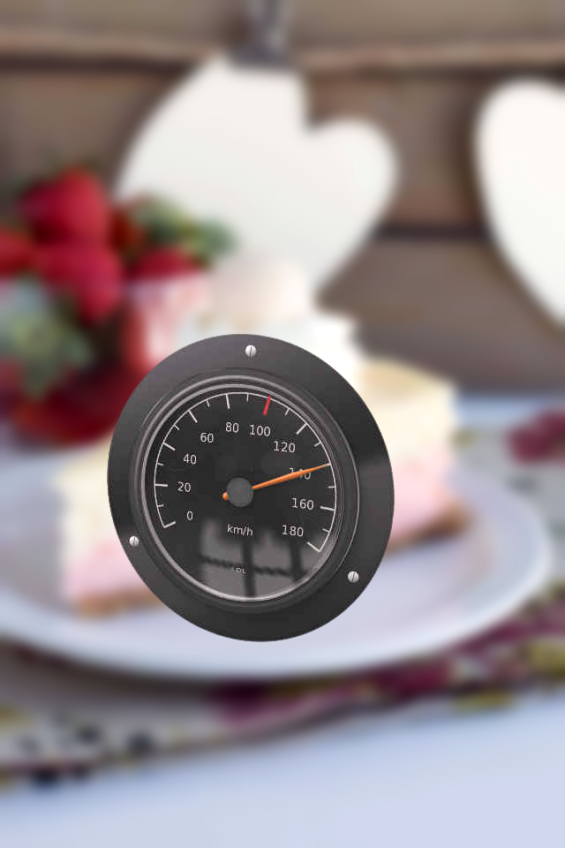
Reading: **140** km/h
